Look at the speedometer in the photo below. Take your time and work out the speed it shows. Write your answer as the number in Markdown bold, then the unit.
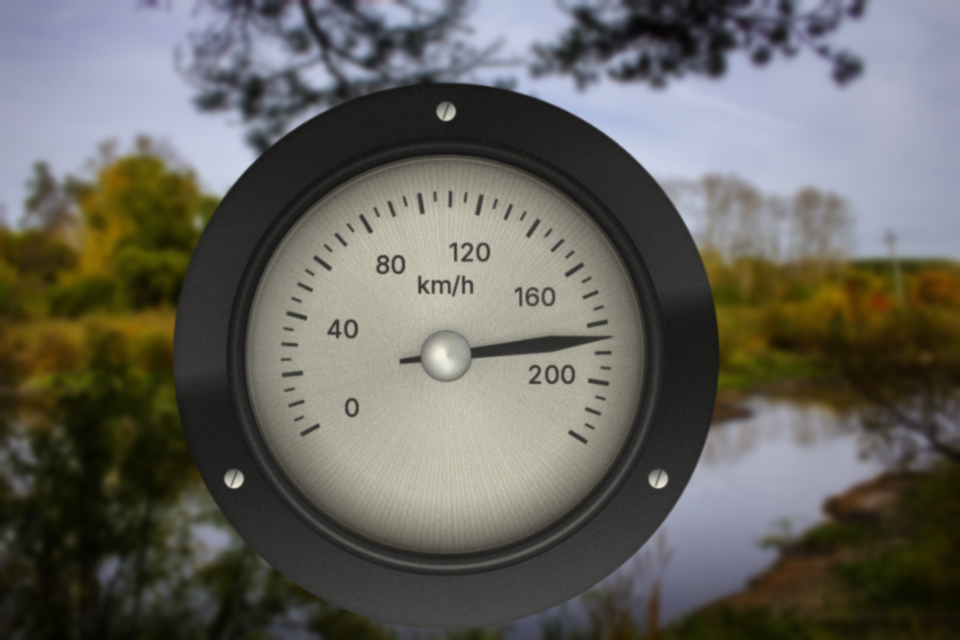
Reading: **185** km/h
